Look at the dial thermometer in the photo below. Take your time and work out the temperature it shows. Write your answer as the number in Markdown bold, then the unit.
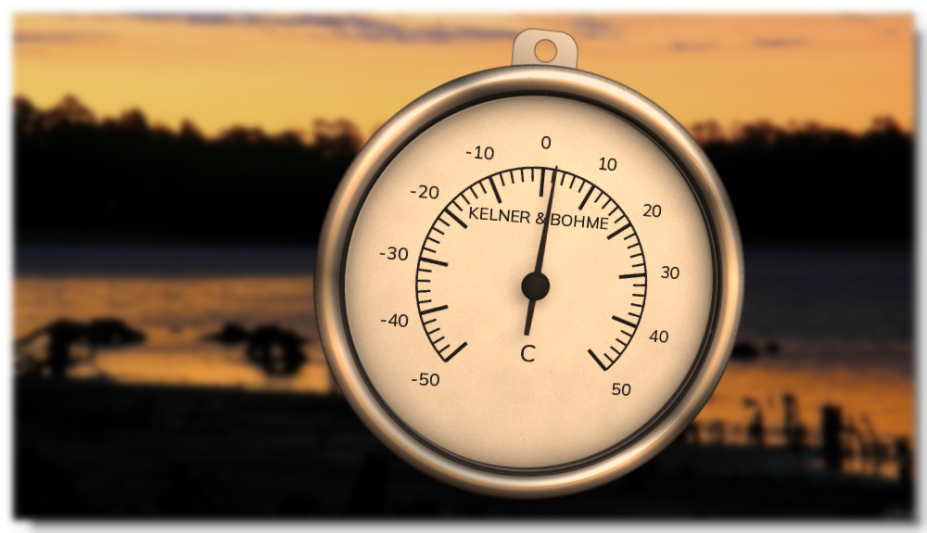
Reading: **2** °C
